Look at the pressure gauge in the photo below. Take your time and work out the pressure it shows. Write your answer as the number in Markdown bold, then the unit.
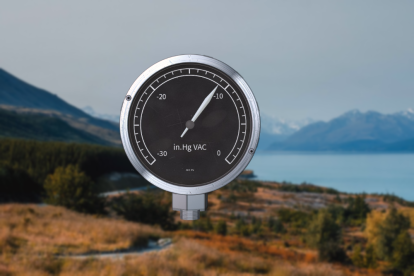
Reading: **-11** inHg
